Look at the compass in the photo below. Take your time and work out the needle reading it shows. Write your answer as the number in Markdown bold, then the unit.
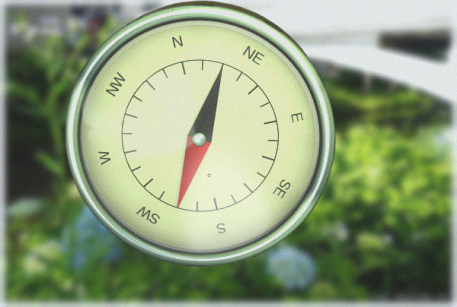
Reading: **210** °
